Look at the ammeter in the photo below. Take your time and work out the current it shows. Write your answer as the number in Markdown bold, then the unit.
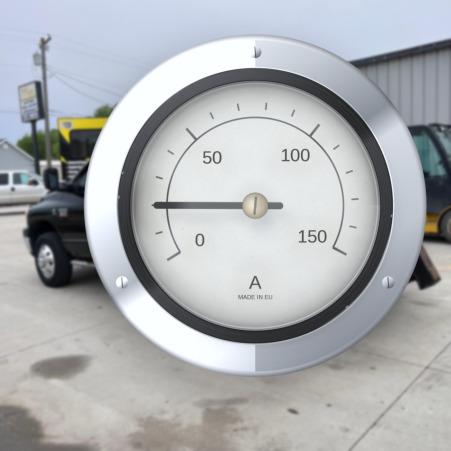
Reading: **20** A
